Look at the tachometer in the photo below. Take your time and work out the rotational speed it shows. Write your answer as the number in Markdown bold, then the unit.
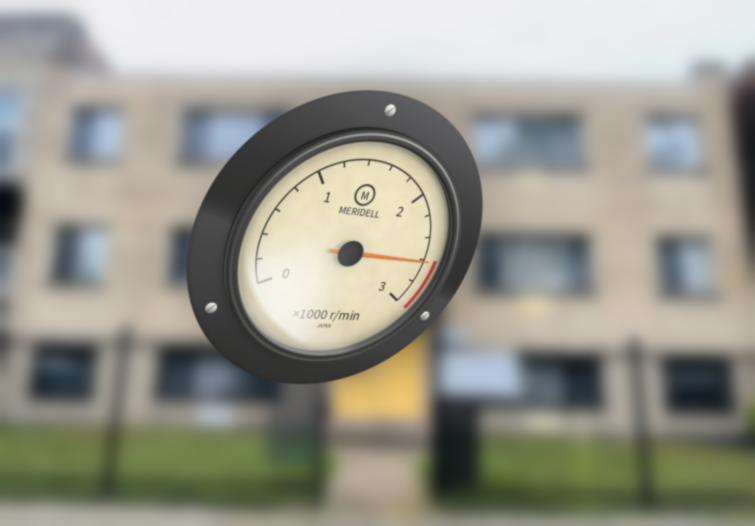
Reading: **2600** rpm
